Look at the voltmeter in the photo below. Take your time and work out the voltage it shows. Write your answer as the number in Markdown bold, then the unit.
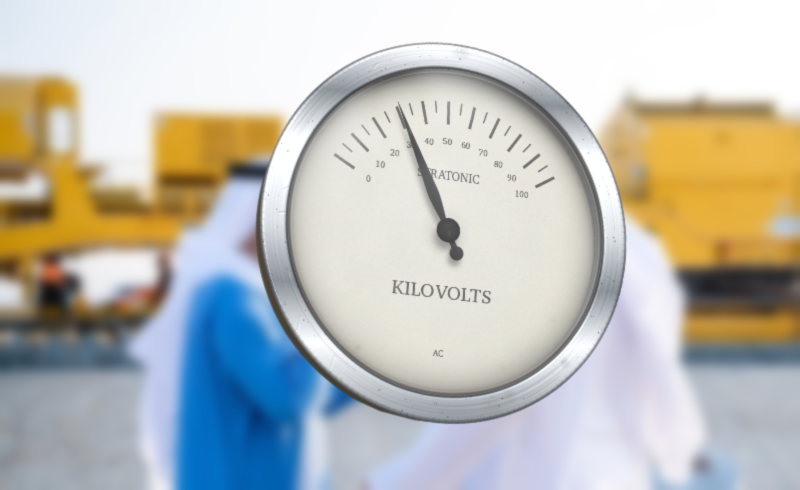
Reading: **30** kV
